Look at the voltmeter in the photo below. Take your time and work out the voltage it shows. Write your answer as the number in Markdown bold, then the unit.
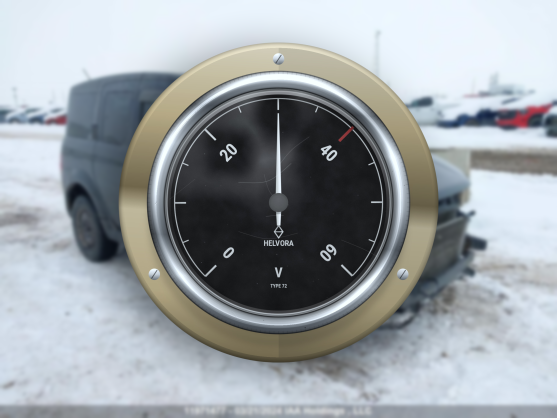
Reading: **30** V
